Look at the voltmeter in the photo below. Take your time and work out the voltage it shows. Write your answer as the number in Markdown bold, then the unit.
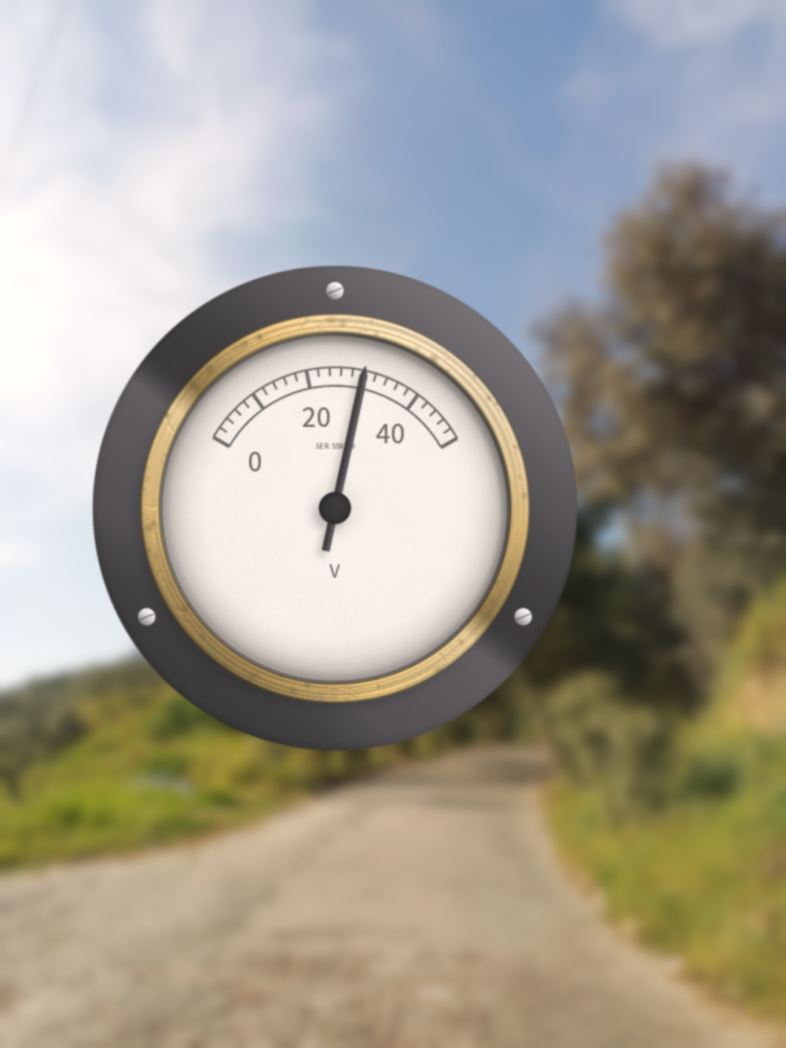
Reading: **30** V
